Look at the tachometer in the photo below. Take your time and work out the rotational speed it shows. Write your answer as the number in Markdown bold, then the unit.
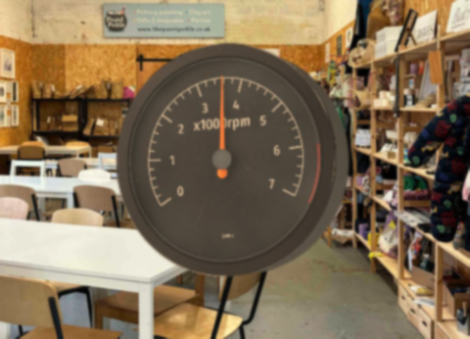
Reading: **3600** rpm
